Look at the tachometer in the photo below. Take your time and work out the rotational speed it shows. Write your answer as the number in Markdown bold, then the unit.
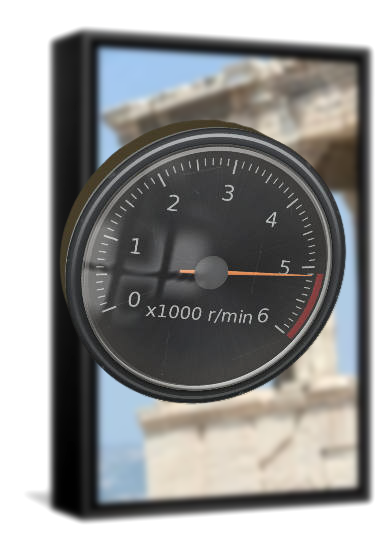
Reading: **5100** rpm
